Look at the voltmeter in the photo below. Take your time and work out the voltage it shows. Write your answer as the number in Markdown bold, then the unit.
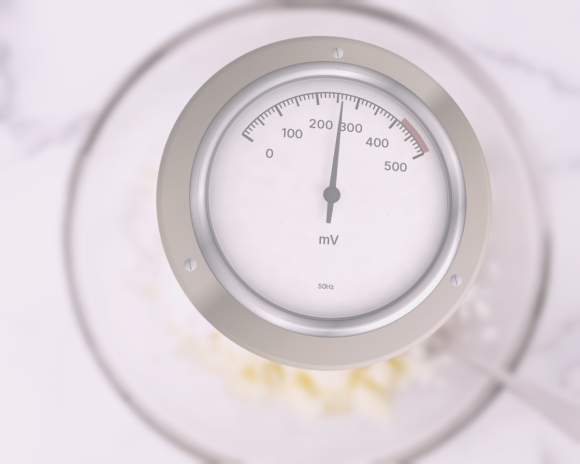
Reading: **260** mV
